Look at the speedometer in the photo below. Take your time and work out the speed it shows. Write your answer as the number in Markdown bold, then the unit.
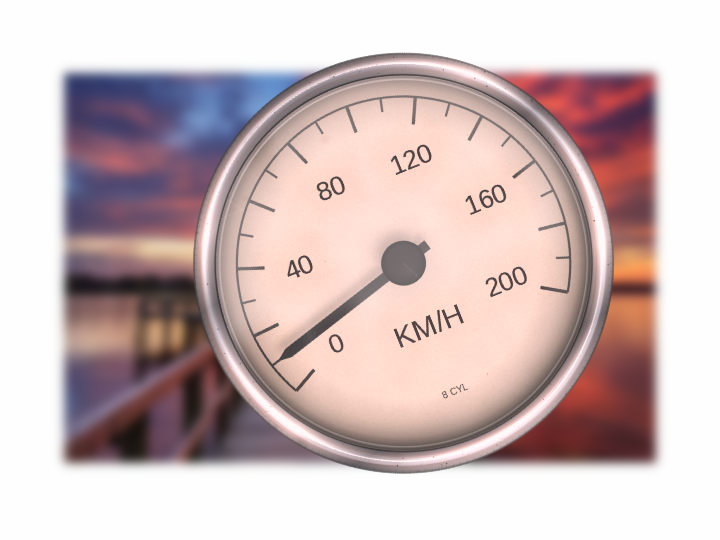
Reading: **10** km/h
